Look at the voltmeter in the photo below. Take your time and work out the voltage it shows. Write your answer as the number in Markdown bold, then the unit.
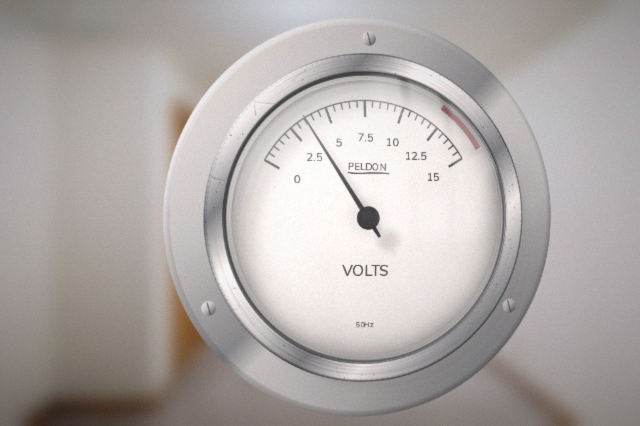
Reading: **3.5** V
